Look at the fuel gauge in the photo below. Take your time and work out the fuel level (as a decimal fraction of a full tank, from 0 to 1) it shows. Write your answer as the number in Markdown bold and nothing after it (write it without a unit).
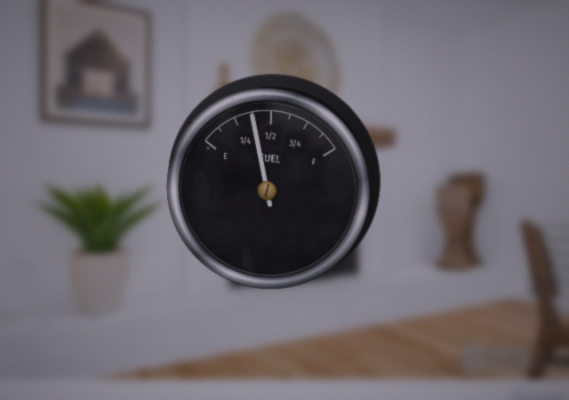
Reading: **0.375**
